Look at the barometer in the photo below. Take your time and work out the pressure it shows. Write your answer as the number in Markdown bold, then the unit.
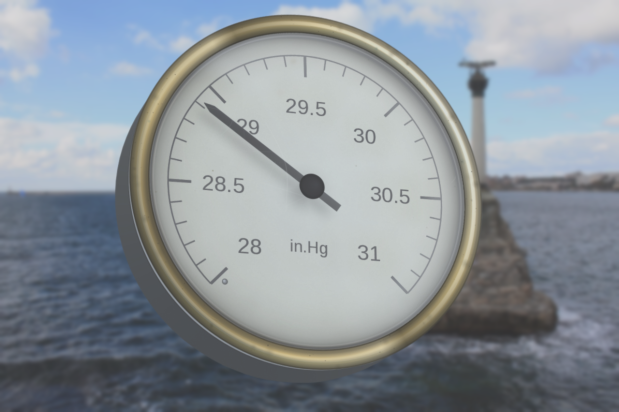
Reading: **28.9** inHg
